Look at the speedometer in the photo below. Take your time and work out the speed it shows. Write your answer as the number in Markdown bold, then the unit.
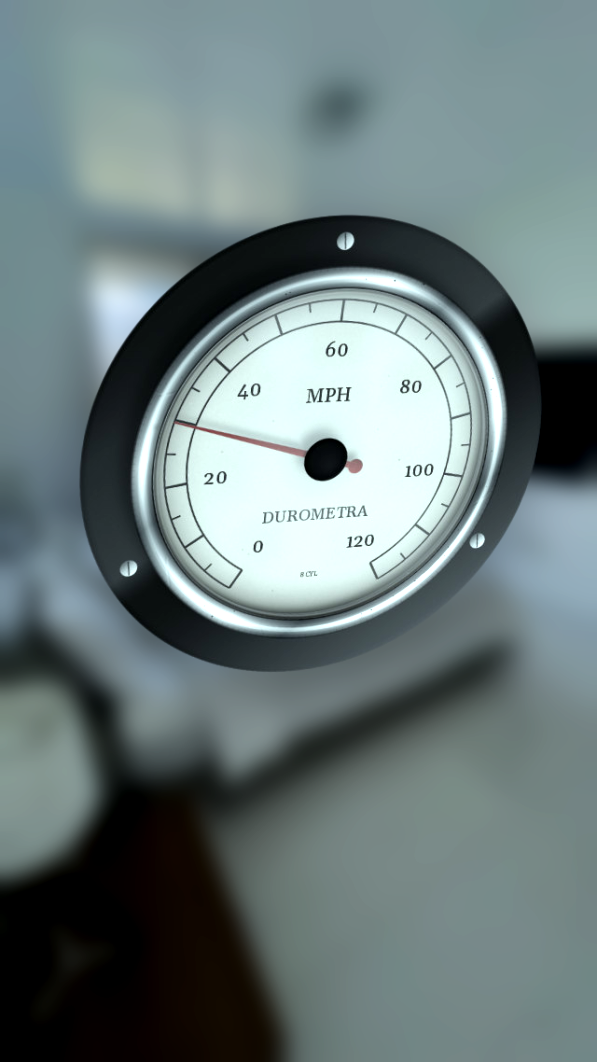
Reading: **30** mph
